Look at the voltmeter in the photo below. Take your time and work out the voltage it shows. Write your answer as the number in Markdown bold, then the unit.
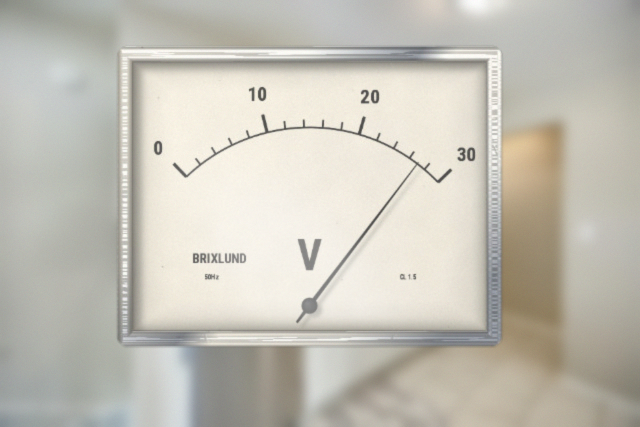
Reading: **27** V
